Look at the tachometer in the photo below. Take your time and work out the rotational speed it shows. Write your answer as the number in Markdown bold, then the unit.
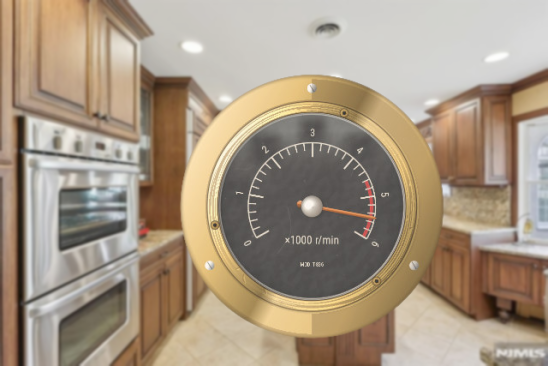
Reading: **5500** rpm
